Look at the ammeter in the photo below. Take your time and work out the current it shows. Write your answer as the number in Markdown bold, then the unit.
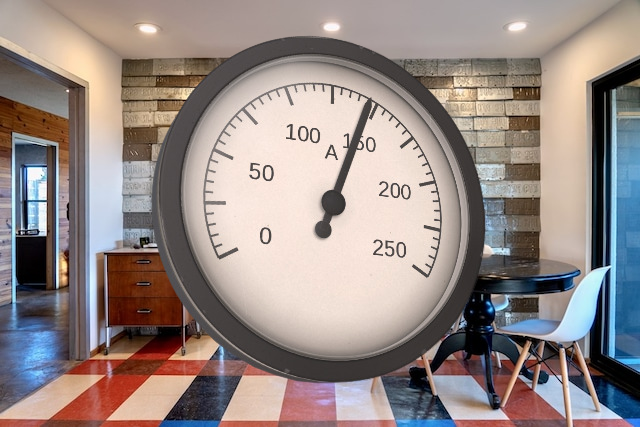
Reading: **145** A
